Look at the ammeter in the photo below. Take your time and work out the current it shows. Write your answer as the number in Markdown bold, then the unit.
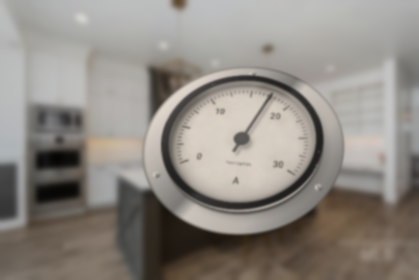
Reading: **17.5** A
